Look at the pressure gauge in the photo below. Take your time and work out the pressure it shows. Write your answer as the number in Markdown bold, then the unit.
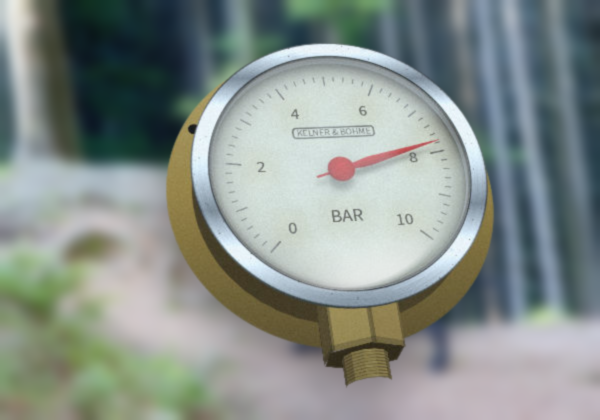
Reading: **7.8** bar
